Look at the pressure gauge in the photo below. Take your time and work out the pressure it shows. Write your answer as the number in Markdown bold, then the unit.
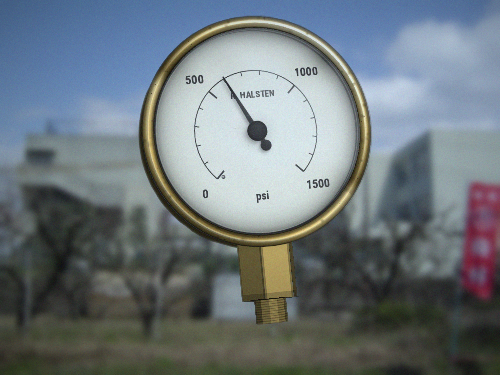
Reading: **600** psi
